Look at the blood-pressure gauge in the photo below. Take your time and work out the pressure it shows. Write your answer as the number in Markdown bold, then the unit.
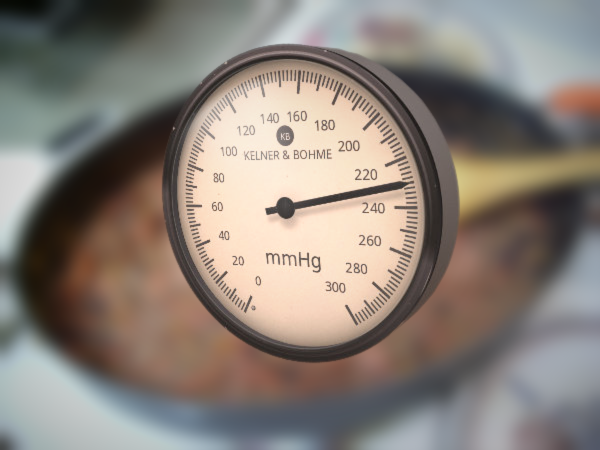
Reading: **230** mmHg
